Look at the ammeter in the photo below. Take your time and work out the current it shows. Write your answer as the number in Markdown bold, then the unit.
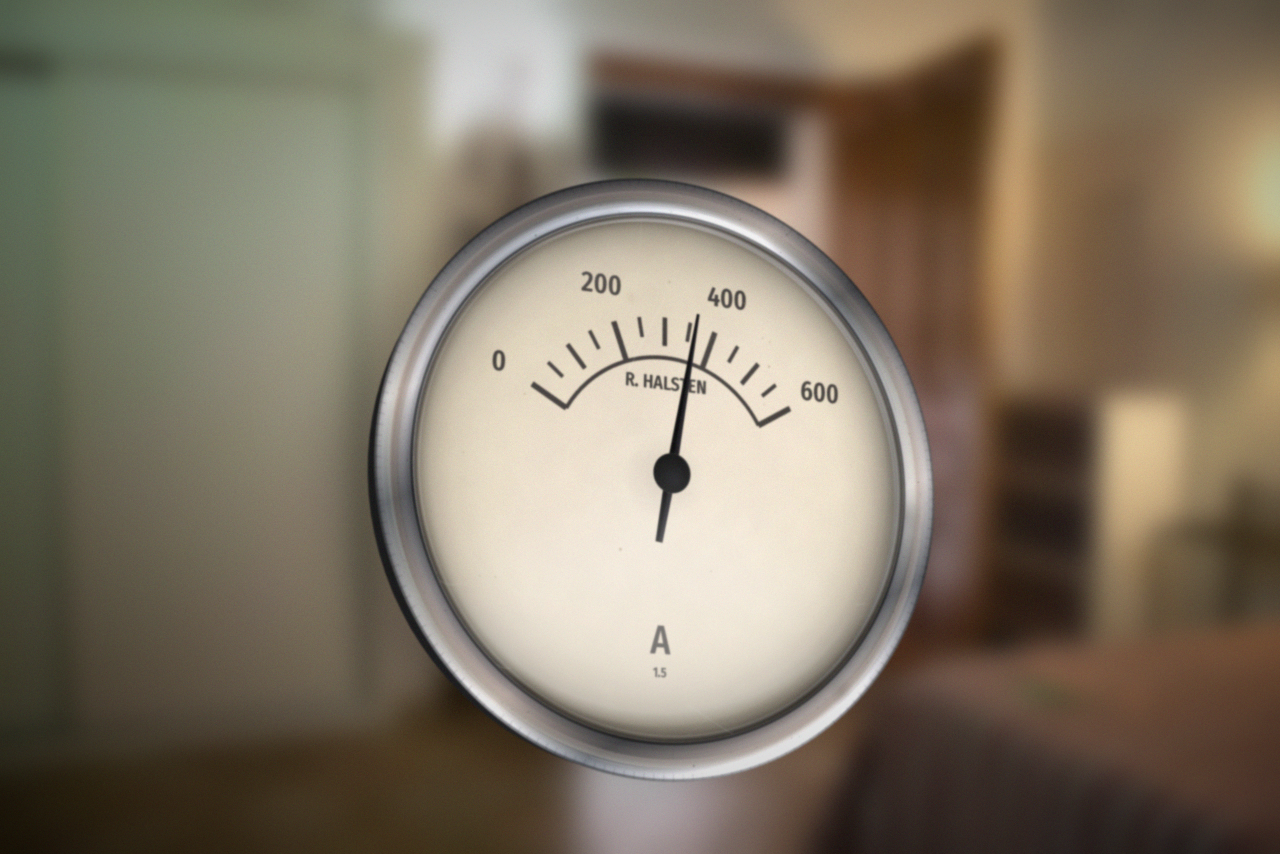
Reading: **350** A
